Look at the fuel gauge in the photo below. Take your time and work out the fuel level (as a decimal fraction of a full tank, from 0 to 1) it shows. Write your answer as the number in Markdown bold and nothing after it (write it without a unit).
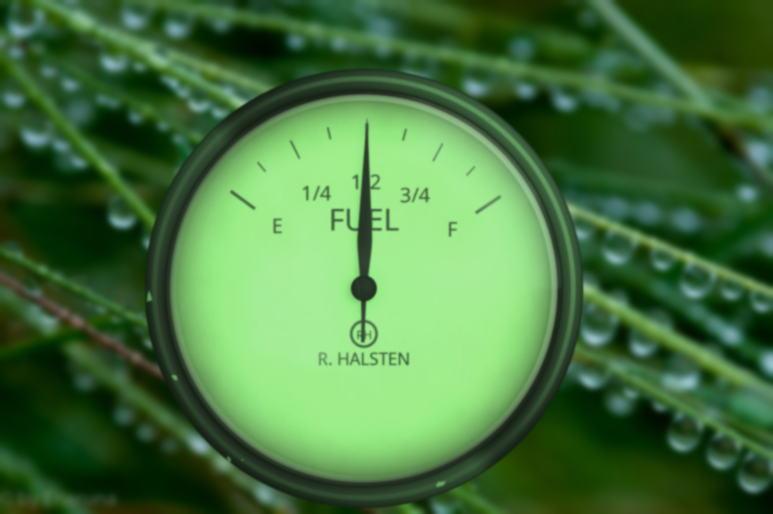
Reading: **0.5**
